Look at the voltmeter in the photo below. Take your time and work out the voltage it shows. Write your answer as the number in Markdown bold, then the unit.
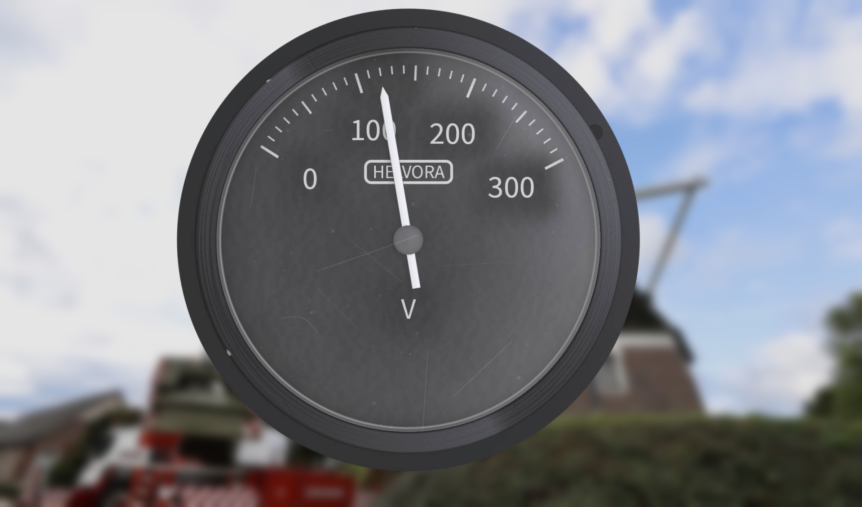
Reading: **120** V
